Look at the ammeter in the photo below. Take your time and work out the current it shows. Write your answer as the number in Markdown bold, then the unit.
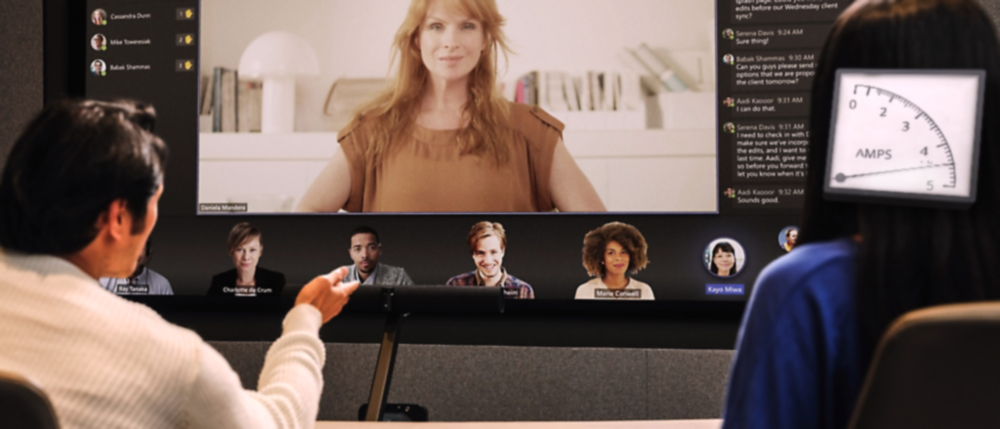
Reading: **4.5** A
